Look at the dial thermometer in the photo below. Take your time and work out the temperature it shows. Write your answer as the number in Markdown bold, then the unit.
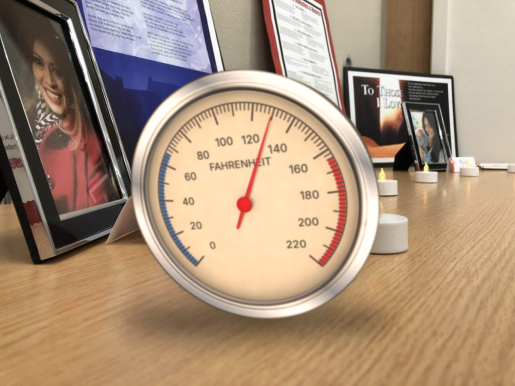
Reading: **130** °F
